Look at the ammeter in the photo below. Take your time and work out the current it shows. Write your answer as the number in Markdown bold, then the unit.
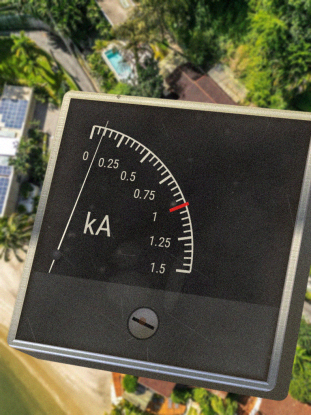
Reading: **0.1** kA
